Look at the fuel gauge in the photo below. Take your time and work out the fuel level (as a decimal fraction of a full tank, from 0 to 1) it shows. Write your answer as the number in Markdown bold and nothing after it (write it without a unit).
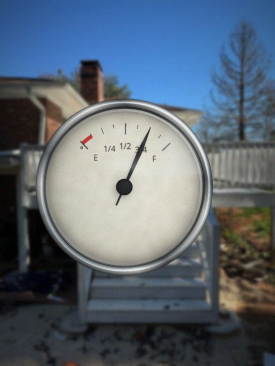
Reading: **0.75**
